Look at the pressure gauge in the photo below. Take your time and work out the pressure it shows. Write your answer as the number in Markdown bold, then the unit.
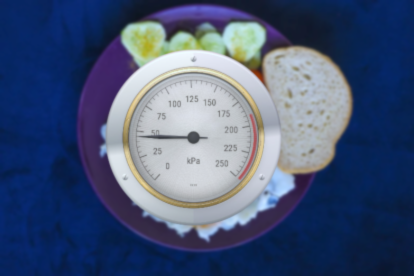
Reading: **45** kPa
